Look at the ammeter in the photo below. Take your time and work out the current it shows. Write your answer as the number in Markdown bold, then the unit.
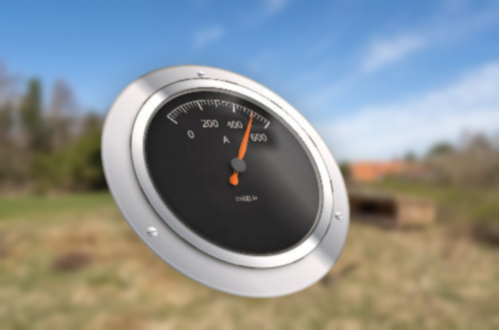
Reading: **500** A
